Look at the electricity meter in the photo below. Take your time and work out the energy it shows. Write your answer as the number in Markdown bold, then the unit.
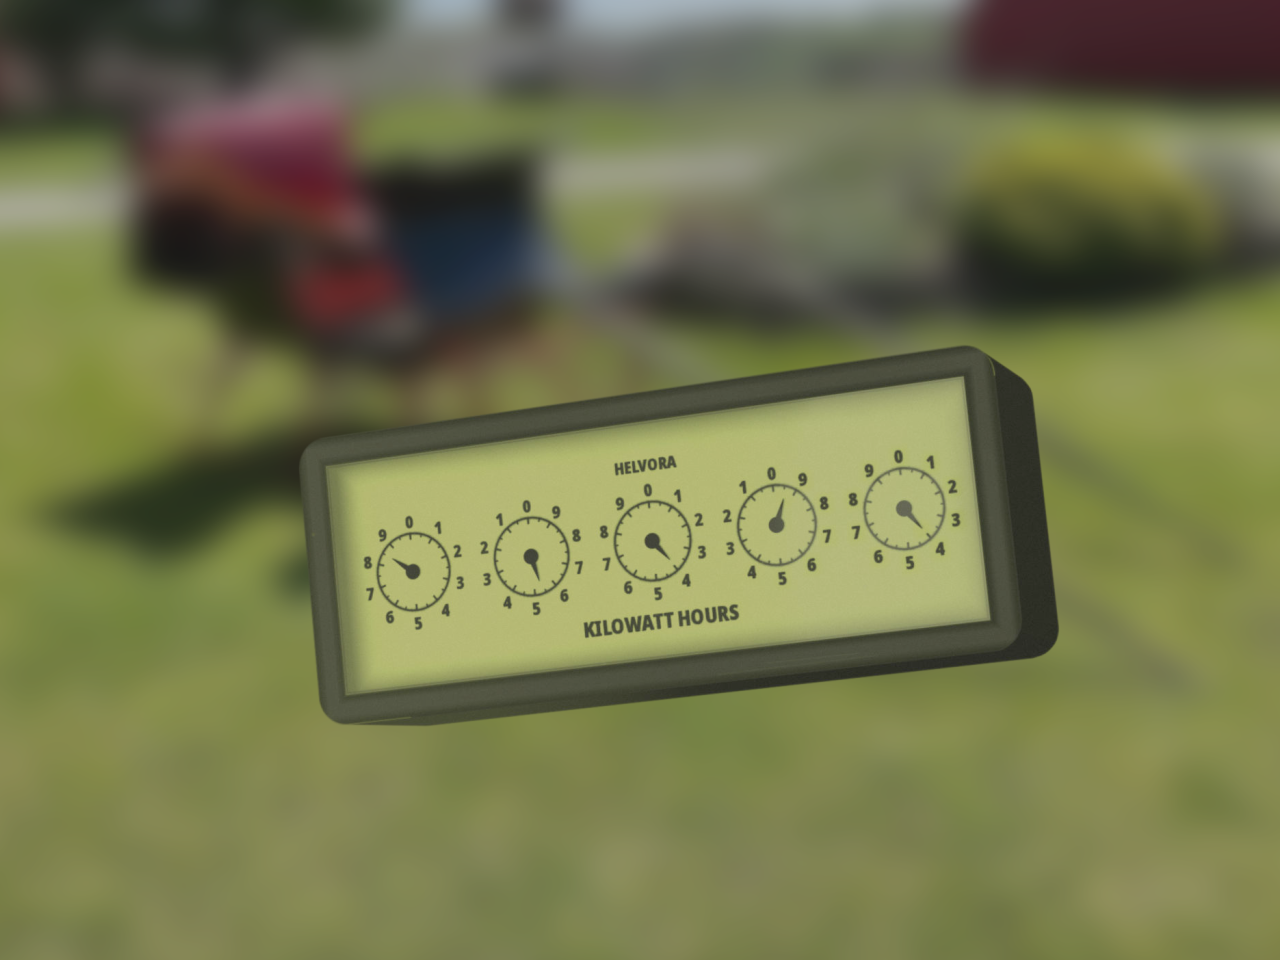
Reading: **85394** kWh
